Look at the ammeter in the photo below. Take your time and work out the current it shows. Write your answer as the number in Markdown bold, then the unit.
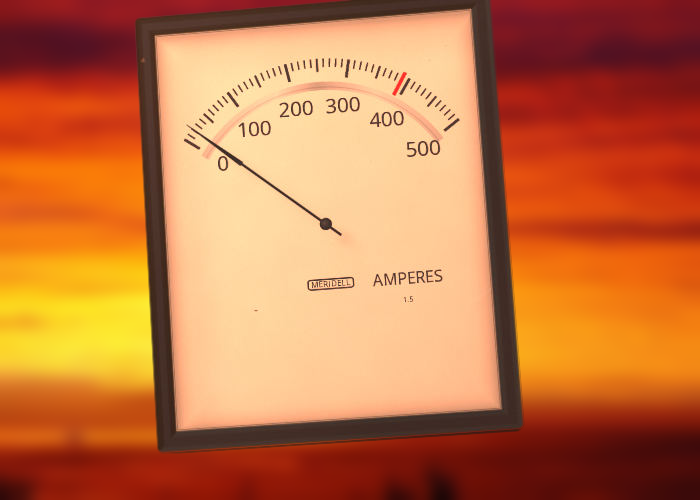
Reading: **20** A
